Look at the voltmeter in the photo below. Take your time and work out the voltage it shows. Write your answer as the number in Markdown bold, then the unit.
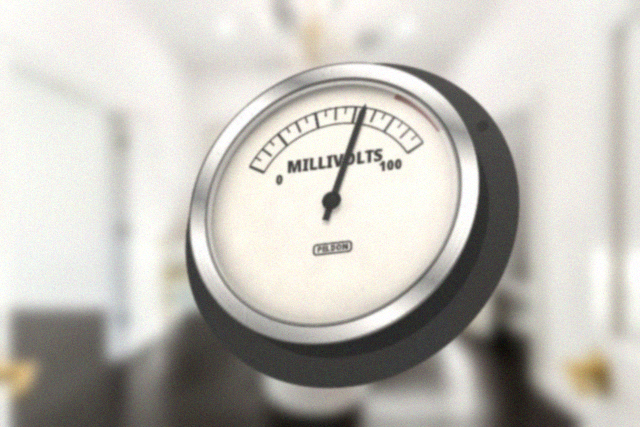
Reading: **65** mV
